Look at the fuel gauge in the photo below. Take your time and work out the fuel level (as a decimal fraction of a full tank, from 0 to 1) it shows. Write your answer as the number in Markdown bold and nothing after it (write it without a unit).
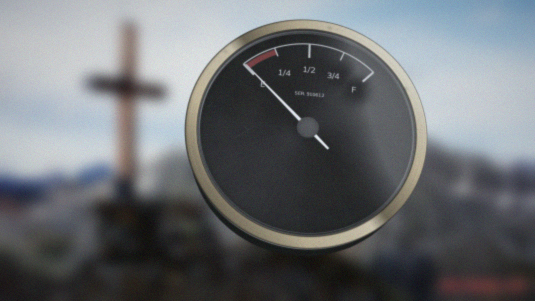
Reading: **0**
